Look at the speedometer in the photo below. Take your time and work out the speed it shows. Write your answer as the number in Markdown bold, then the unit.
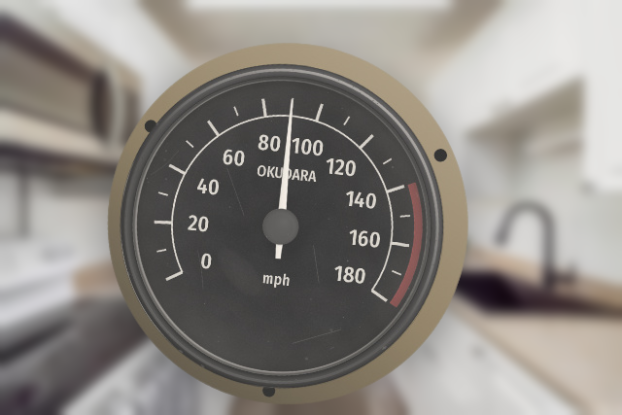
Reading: **90** mph
